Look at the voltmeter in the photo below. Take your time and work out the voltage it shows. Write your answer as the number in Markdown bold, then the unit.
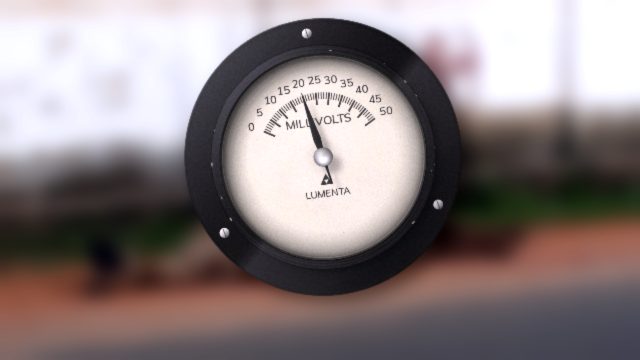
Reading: **20** mV
